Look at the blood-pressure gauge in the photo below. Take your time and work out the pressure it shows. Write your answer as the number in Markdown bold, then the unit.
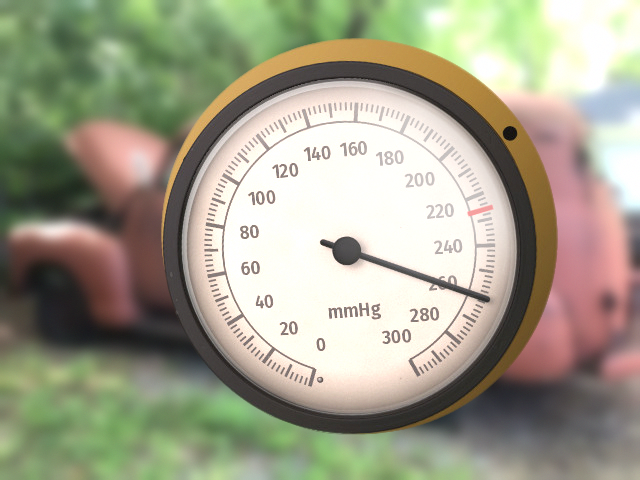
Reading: **260** mmHg
